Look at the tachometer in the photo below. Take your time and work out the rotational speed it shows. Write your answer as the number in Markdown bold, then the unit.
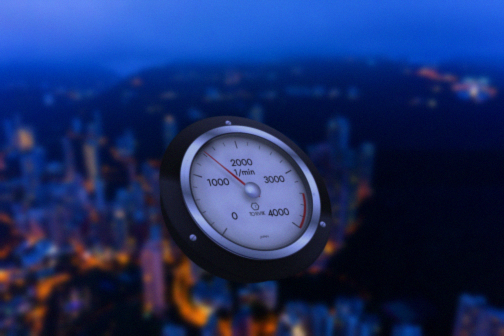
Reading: **1400** rpm
